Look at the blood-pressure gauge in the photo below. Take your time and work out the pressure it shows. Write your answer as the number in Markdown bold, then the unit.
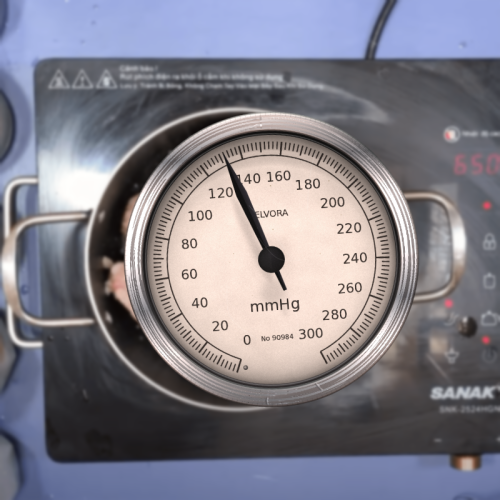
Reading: **132** mmHg
